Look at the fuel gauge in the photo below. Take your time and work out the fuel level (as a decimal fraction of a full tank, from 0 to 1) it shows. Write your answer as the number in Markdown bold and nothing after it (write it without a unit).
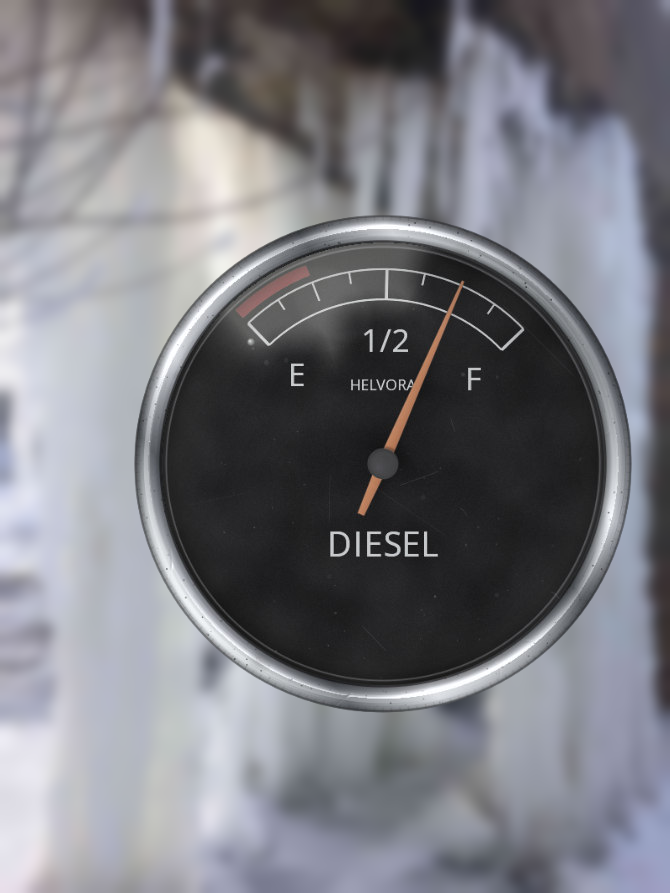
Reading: **0.75**
